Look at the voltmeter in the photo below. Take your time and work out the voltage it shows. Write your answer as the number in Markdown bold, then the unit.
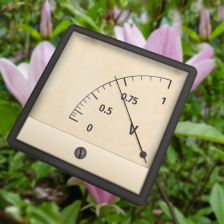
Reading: **0.7** V
